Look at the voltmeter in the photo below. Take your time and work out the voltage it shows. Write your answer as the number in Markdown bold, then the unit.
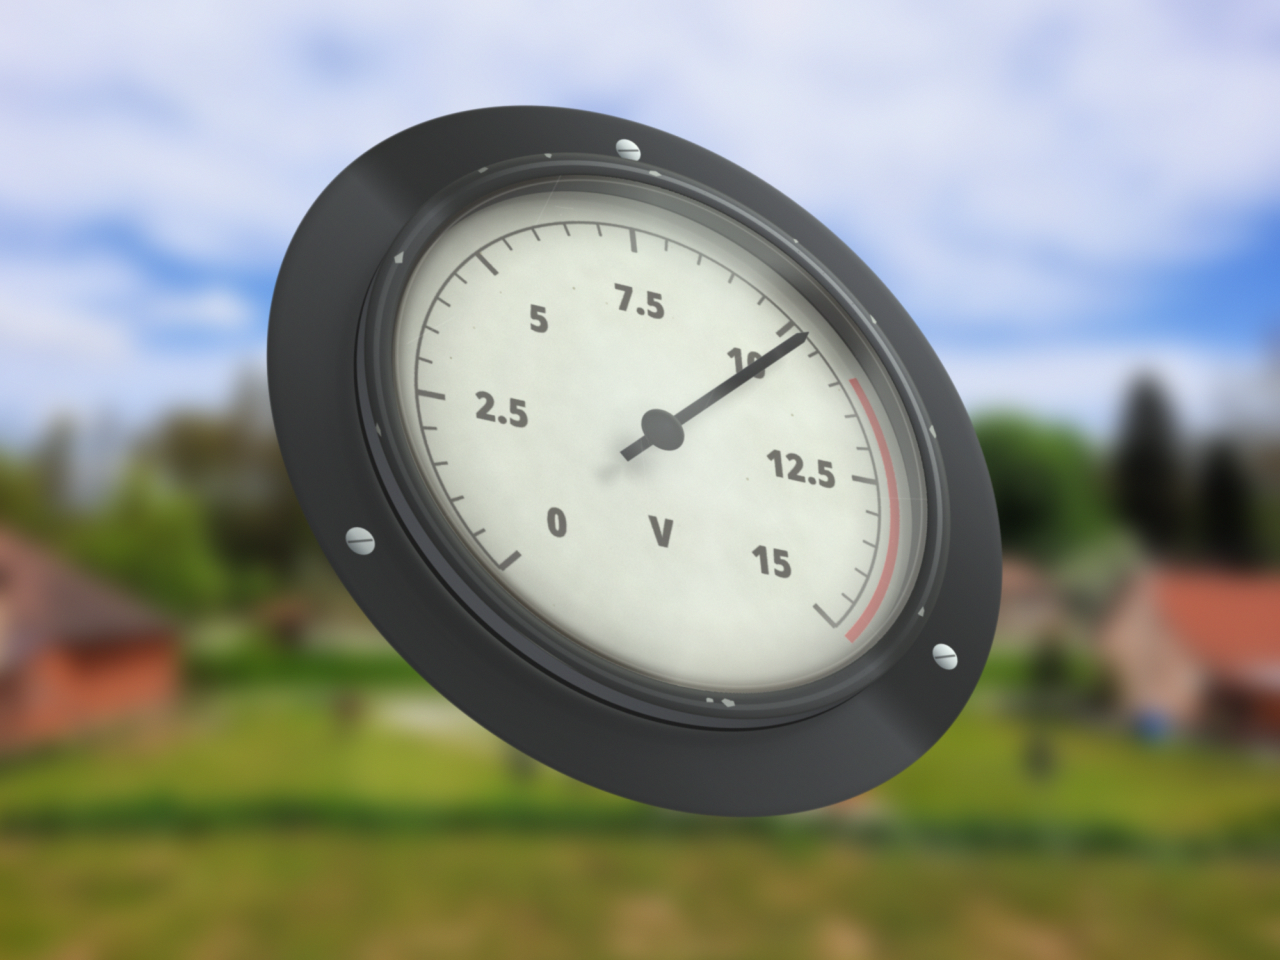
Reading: **10.25** V
